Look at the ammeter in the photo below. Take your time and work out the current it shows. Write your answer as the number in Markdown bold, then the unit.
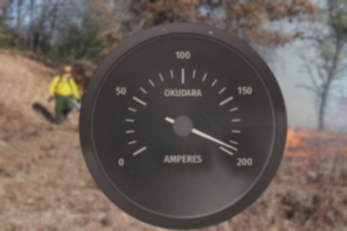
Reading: **195** A
